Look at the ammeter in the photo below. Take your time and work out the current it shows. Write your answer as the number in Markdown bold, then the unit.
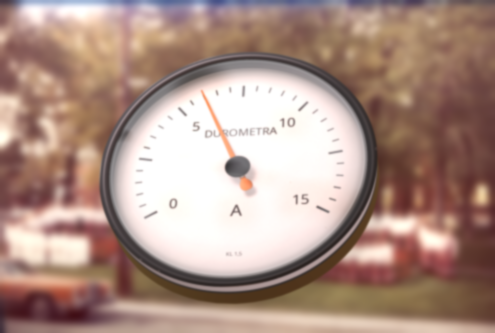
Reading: **6** A
